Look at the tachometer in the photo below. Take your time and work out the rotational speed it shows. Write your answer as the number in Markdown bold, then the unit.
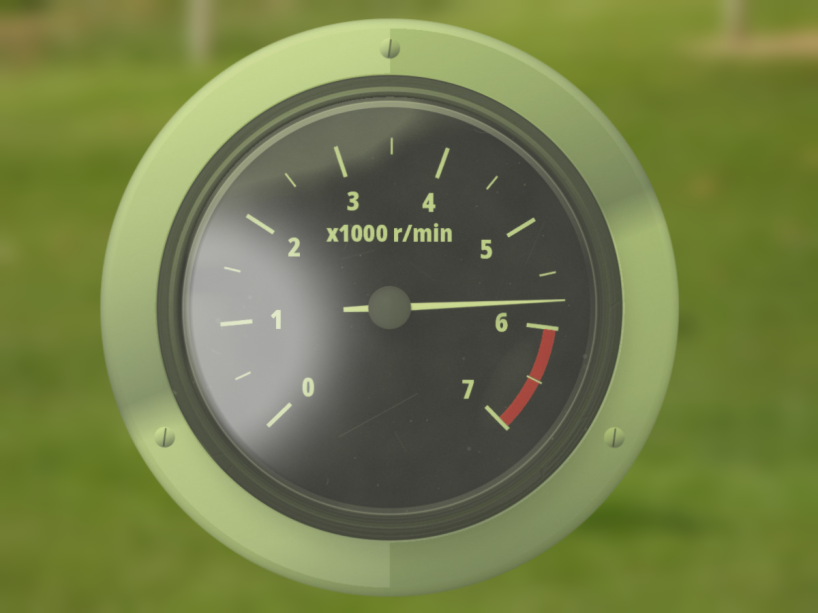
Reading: **5750** rpm
